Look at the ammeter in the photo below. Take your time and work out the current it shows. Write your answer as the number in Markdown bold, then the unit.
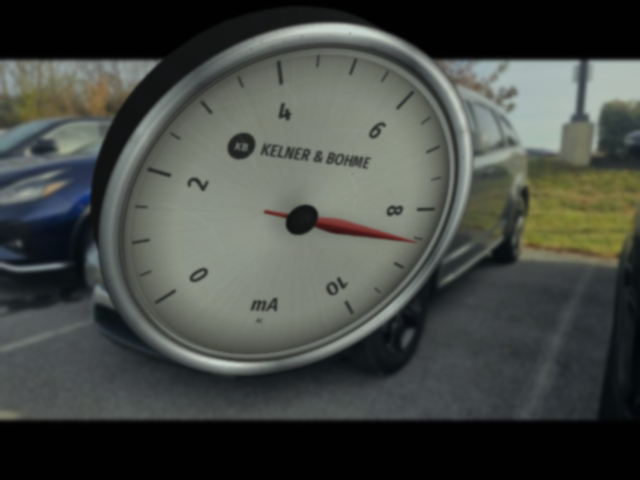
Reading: **8.5** mA
